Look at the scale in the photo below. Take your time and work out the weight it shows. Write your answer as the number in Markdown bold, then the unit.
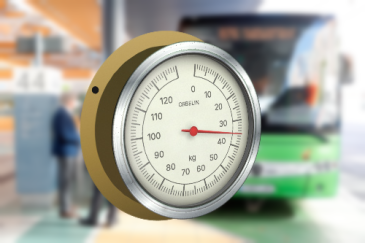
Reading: **35** kg
